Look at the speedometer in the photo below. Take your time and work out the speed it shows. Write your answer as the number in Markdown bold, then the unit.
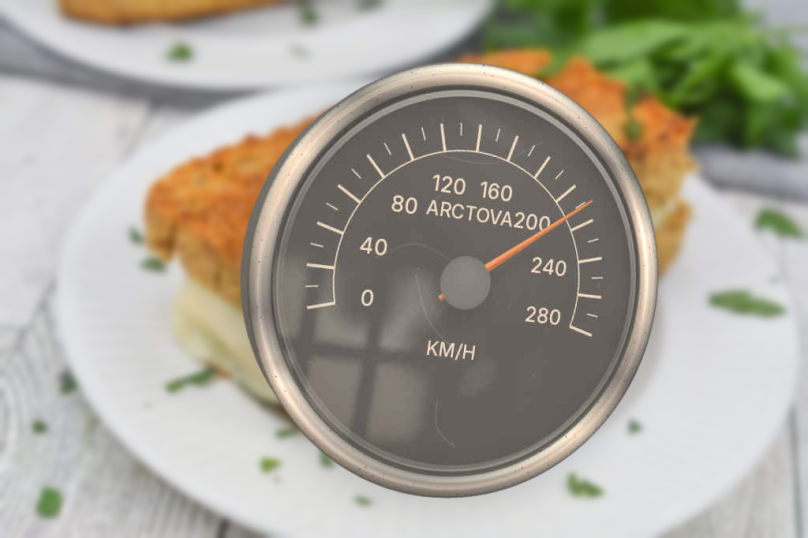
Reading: **210** km/h
